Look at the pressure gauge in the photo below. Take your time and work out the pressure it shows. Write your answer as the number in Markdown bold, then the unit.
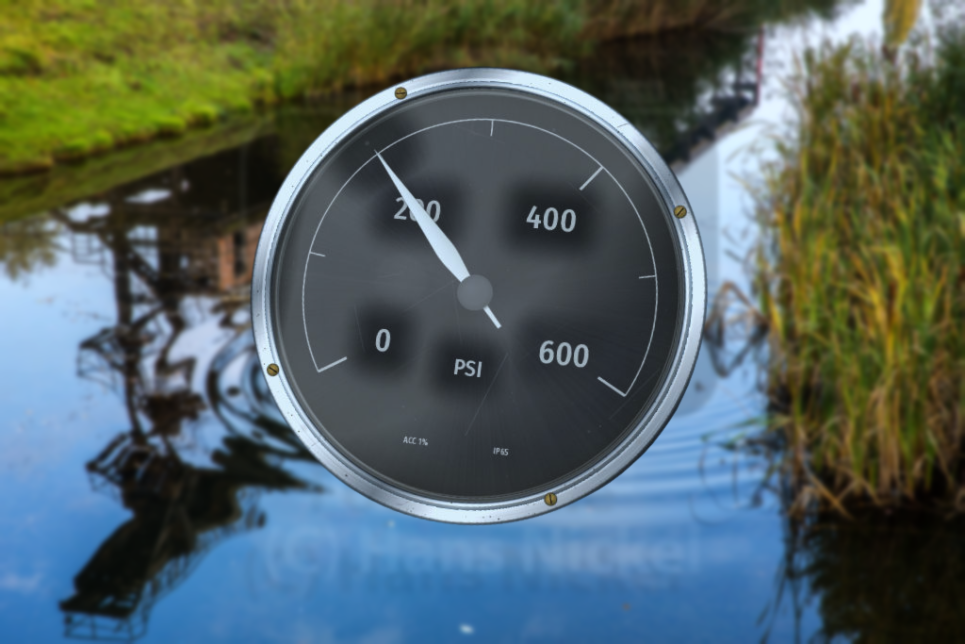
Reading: **200** psi
